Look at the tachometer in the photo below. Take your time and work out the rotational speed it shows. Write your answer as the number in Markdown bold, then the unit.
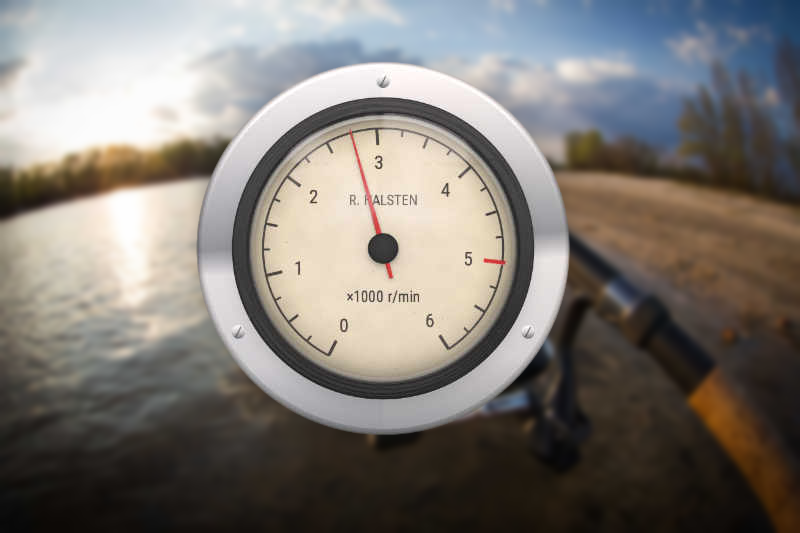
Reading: **2750** rpm
